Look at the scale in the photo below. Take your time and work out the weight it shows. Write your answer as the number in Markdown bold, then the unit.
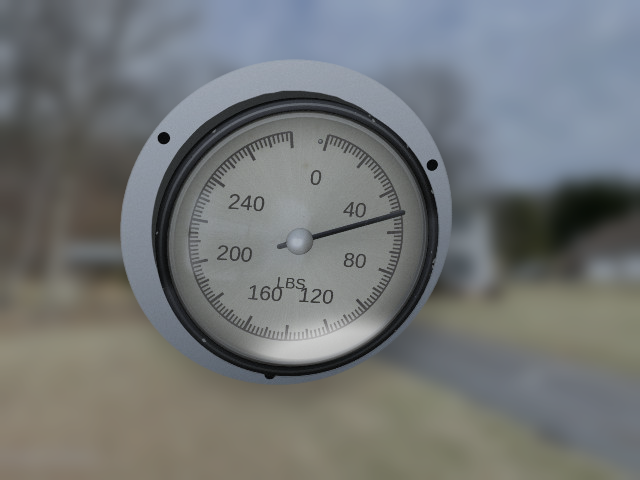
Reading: **50** lb
